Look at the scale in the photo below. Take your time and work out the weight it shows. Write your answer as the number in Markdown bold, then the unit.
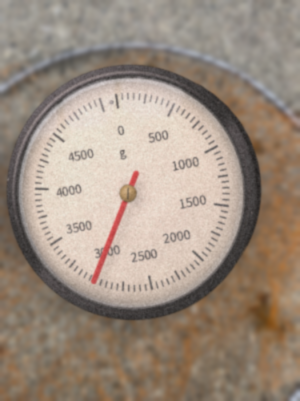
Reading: **3000** g
